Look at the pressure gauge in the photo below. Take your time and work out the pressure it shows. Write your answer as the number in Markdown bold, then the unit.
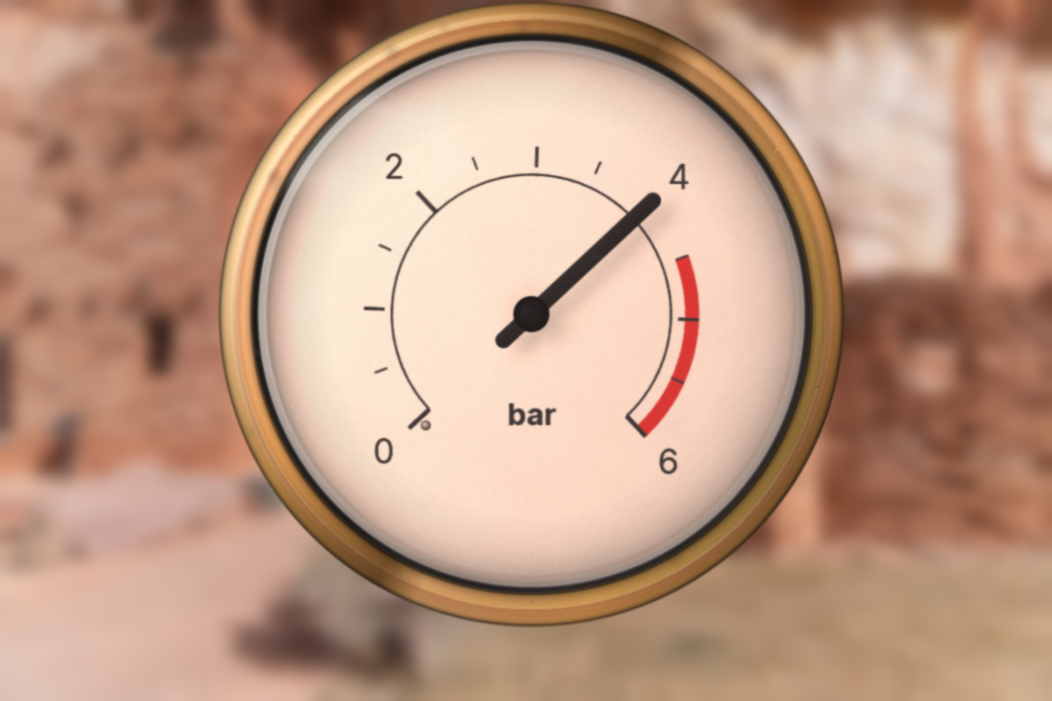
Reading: **4** bar
